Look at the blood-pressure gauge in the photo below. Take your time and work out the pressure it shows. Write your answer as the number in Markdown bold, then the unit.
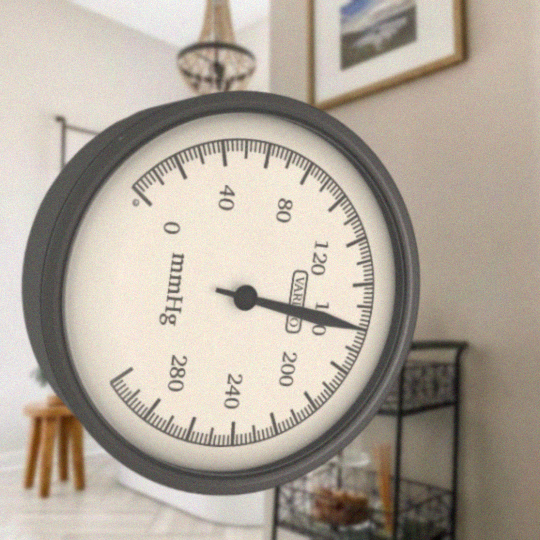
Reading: **160** mmHg
